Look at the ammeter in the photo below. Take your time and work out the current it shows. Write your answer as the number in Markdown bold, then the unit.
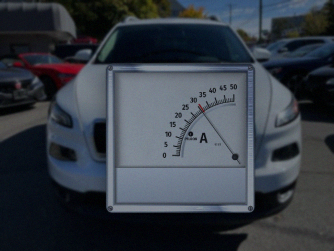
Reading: **30** A
